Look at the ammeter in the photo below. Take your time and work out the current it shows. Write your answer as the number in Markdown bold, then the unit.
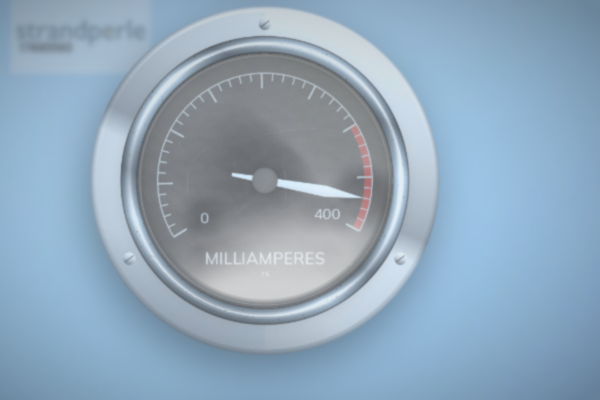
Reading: **370** mA
